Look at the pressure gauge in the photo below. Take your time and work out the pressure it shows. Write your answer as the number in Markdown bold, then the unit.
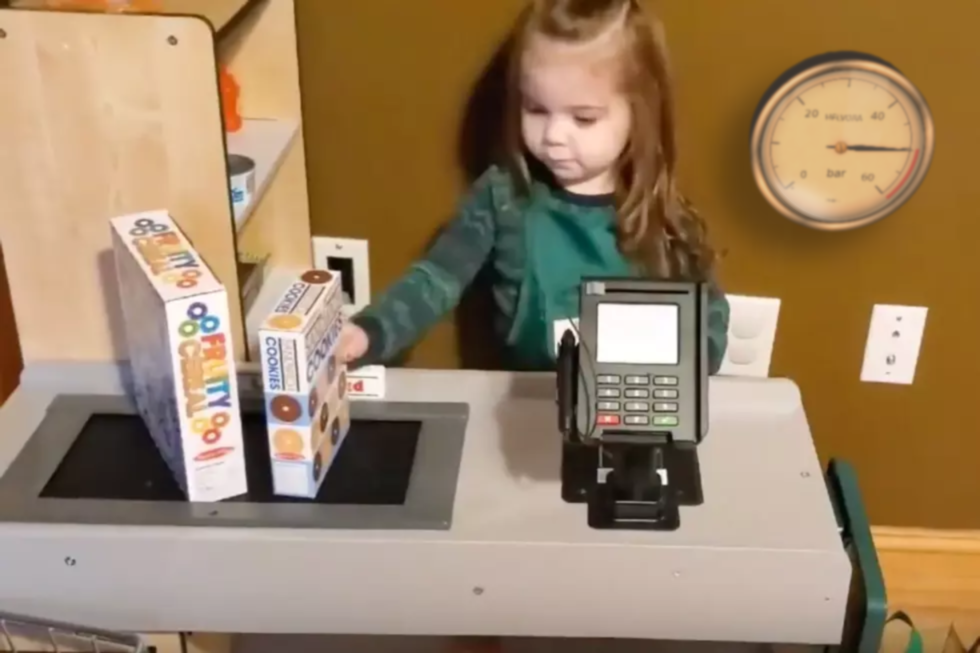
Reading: **50** bar
